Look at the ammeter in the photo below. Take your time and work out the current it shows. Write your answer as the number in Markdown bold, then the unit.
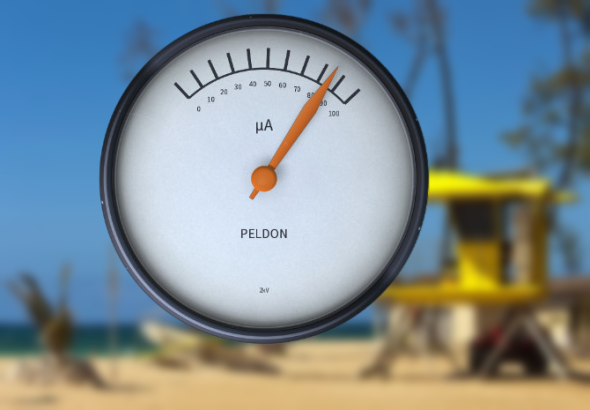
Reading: **85** µA
